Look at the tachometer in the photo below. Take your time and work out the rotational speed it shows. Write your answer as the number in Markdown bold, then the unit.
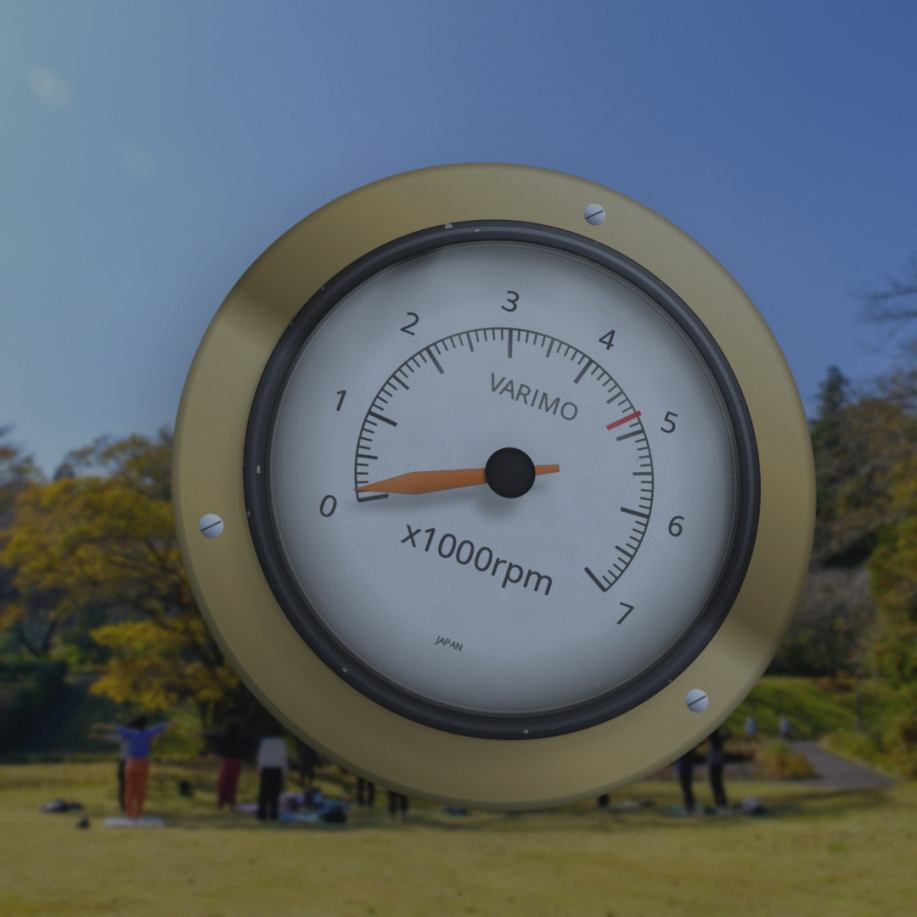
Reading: **100** rpm
